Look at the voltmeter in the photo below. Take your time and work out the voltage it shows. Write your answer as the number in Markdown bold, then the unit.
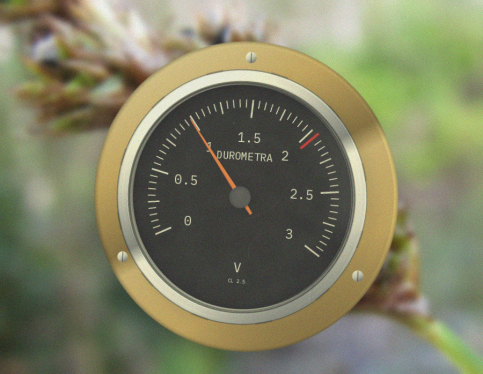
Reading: **1** V
